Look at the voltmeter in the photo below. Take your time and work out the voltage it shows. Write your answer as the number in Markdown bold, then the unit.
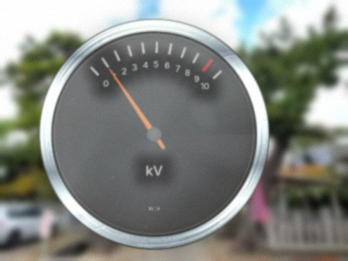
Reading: **1** kV
